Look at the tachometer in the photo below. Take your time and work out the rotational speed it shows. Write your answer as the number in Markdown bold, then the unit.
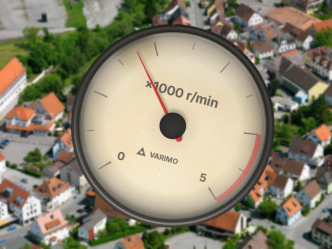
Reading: **1750** rpm
